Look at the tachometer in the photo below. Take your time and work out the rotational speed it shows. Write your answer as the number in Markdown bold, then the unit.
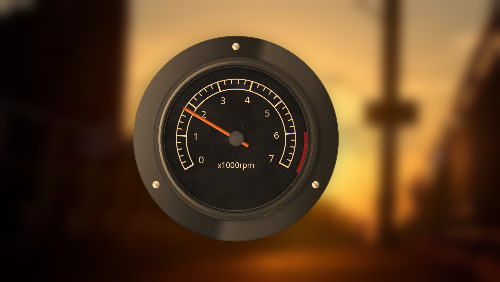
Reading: **1800** rpm
